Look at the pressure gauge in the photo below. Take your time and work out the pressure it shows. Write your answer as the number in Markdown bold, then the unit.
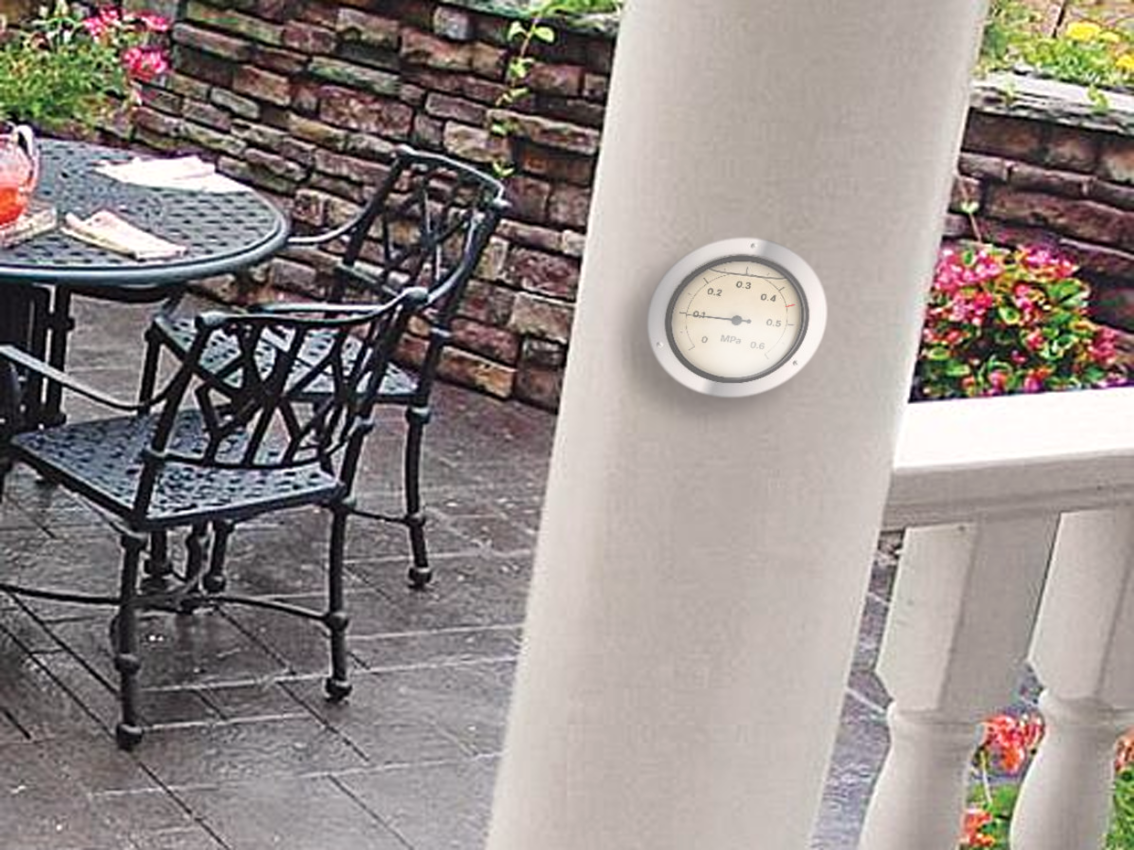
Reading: **0.1** MPa
